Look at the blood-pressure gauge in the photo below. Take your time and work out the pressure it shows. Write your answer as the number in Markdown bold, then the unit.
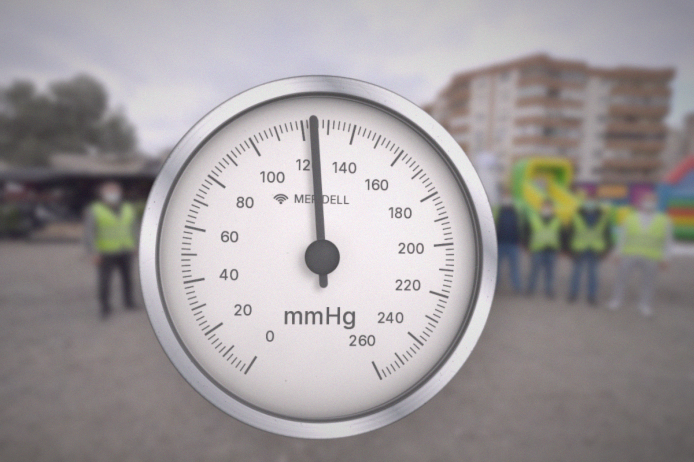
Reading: **124** mmHg
